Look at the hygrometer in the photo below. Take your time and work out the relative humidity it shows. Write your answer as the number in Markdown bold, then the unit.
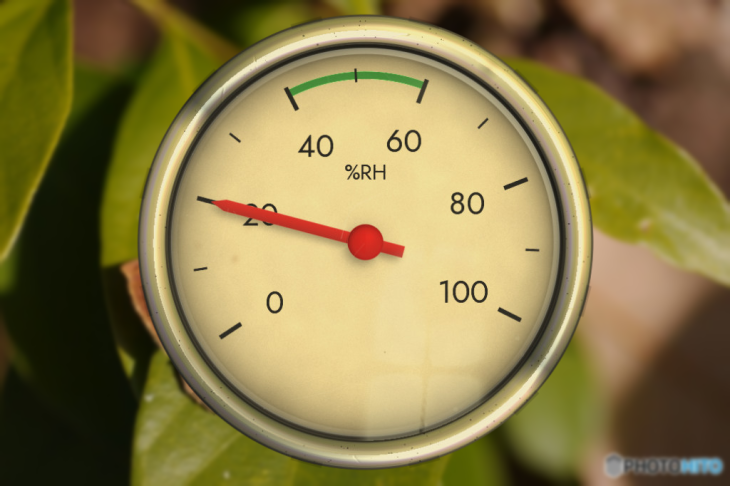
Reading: **20** %
